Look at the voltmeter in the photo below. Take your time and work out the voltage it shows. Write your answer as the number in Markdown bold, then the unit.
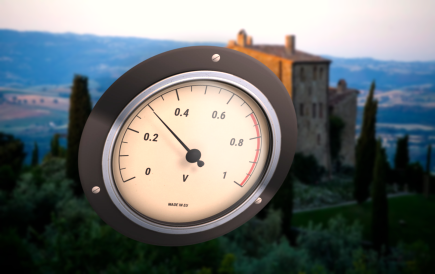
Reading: **0.3** V
